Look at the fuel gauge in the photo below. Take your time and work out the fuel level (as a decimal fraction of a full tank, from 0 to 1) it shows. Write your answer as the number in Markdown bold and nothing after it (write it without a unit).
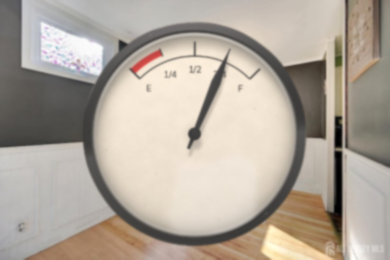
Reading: **0.75**
